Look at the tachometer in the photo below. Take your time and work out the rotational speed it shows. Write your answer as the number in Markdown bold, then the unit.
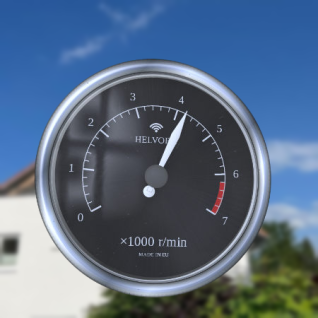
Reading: **4200** rpm
